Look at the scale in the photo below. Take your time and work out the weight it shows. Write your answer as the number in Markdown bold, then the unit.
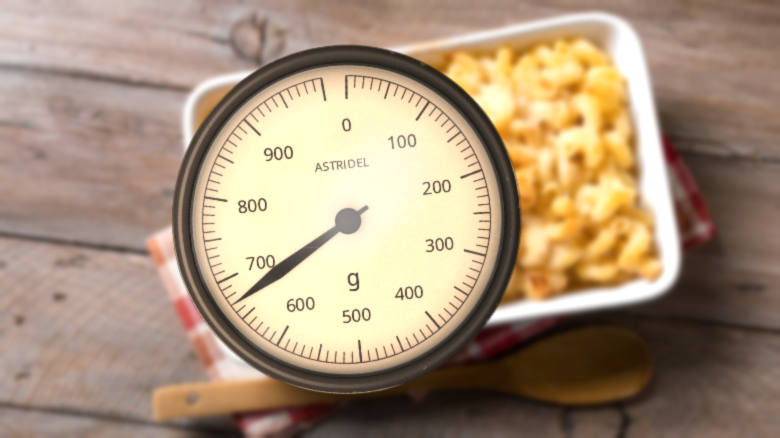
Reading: **670** g
